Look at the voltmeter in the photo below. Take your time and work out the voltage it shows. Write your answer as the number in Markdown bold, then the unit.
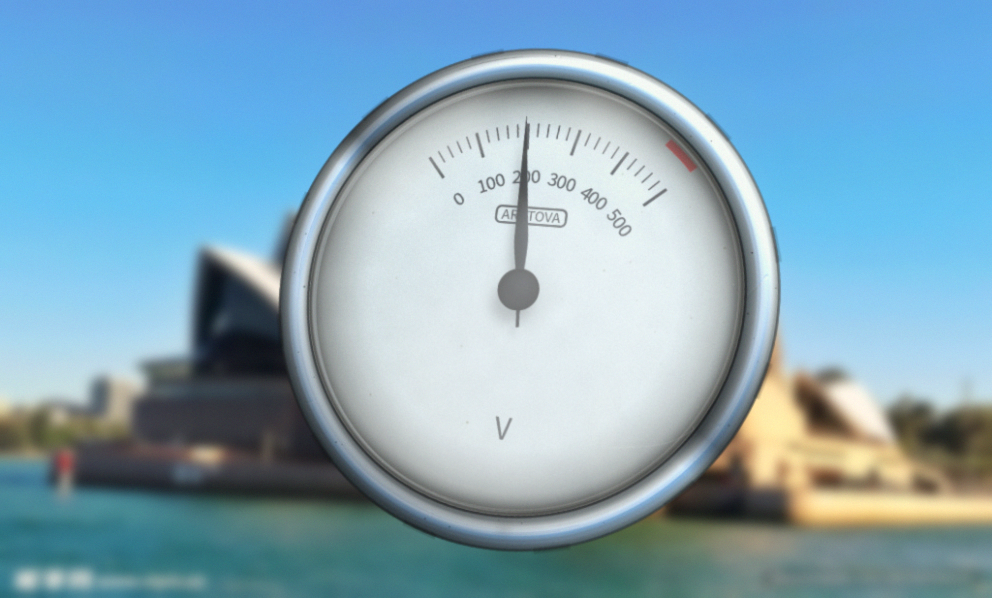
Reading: **200** V
